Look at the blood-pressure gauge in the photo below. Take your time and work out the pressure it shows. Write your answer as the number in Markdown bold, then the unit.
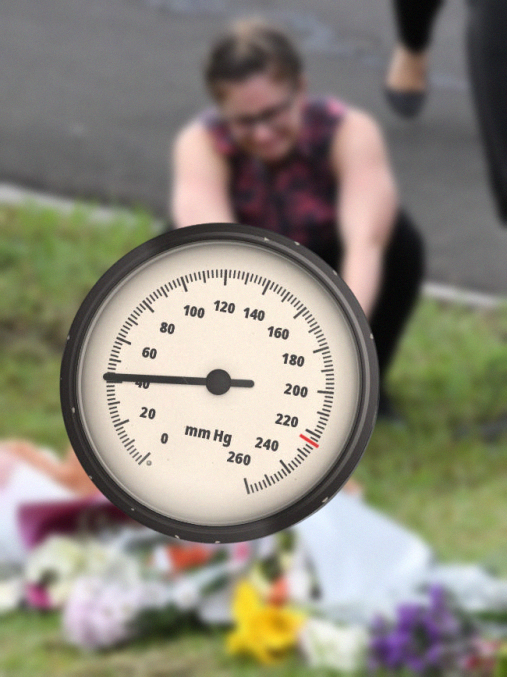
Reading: **42** mmHg
